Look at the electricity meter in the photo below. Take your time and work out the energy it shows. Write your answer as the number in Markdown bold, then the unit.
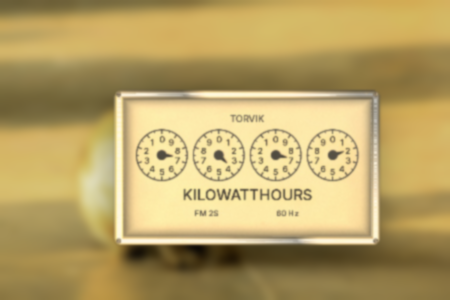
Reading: **7372** kWh
